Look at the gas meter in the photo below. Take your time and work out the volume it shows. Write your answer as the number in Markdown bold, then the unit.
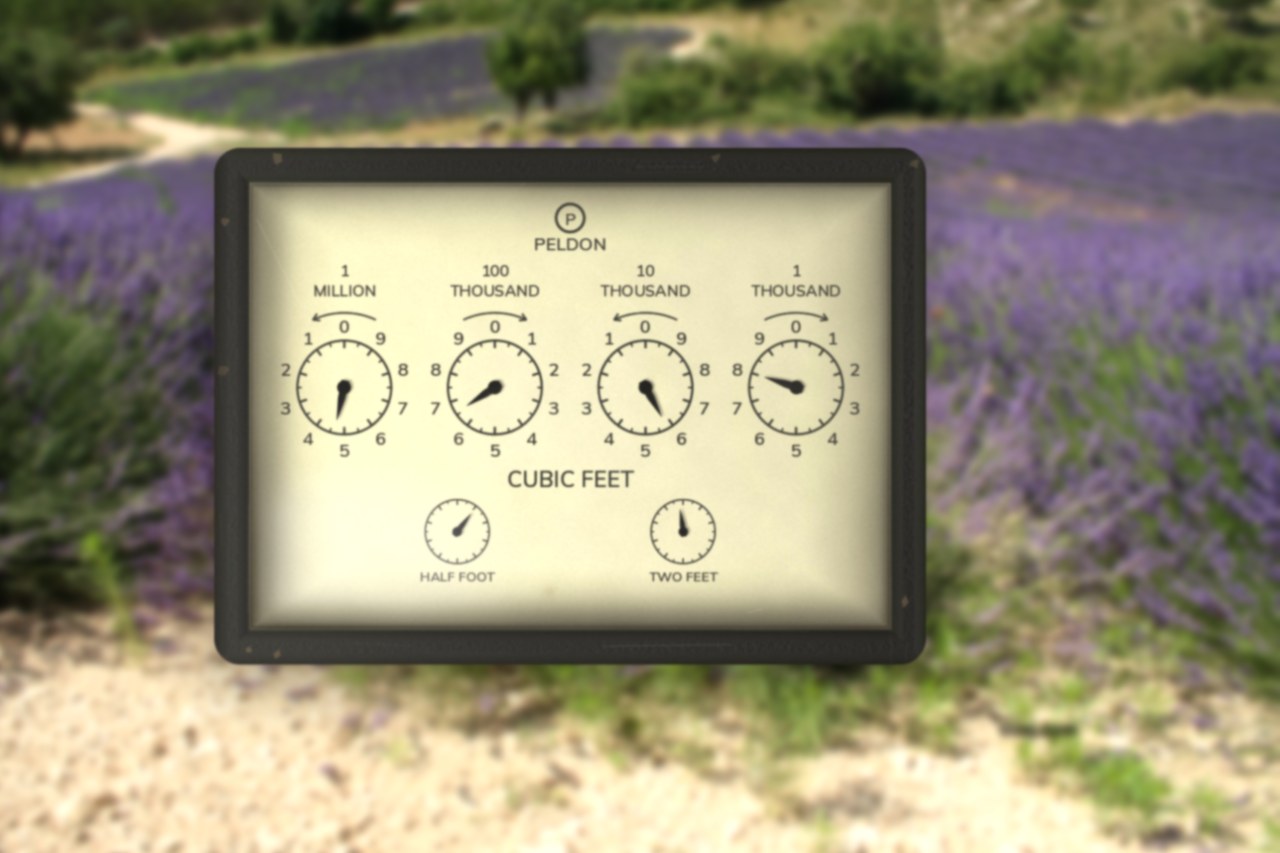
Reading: **465800** ft³
